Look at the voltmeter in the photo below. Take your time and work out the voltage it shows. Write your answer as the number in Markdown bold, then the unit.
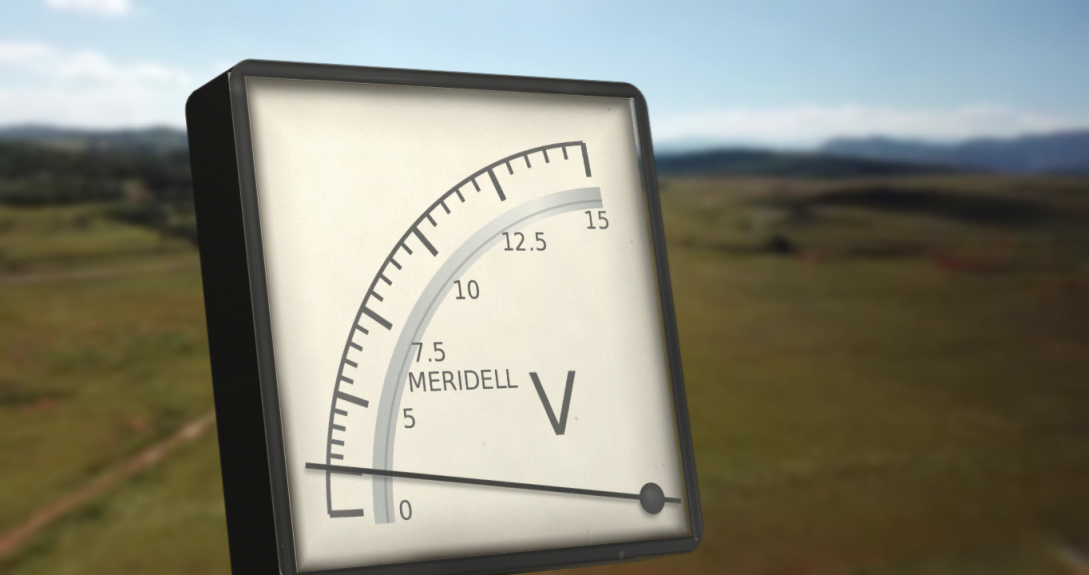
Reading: **2.5** V
